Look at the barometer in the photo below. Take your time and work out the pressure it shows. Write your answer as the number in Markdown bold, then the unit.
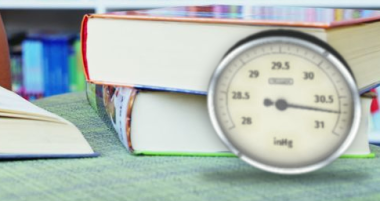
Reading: **30.7** inHg
